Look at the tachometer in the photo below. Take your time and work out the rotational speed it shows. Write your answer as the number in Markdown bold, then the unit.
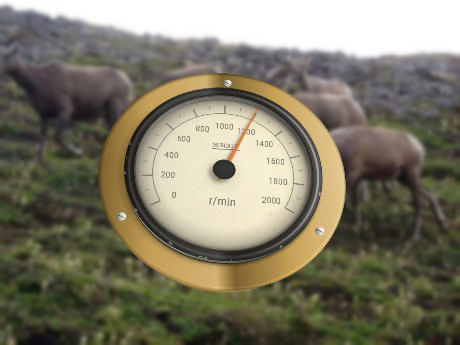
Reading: **1200** rpm
